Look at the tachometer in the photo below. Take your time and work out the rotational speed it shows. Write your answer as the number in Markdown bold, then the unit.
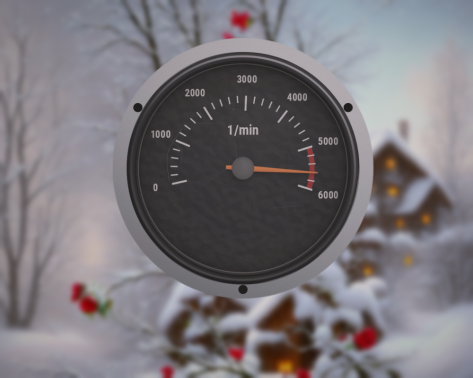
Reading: **5600** rpm
